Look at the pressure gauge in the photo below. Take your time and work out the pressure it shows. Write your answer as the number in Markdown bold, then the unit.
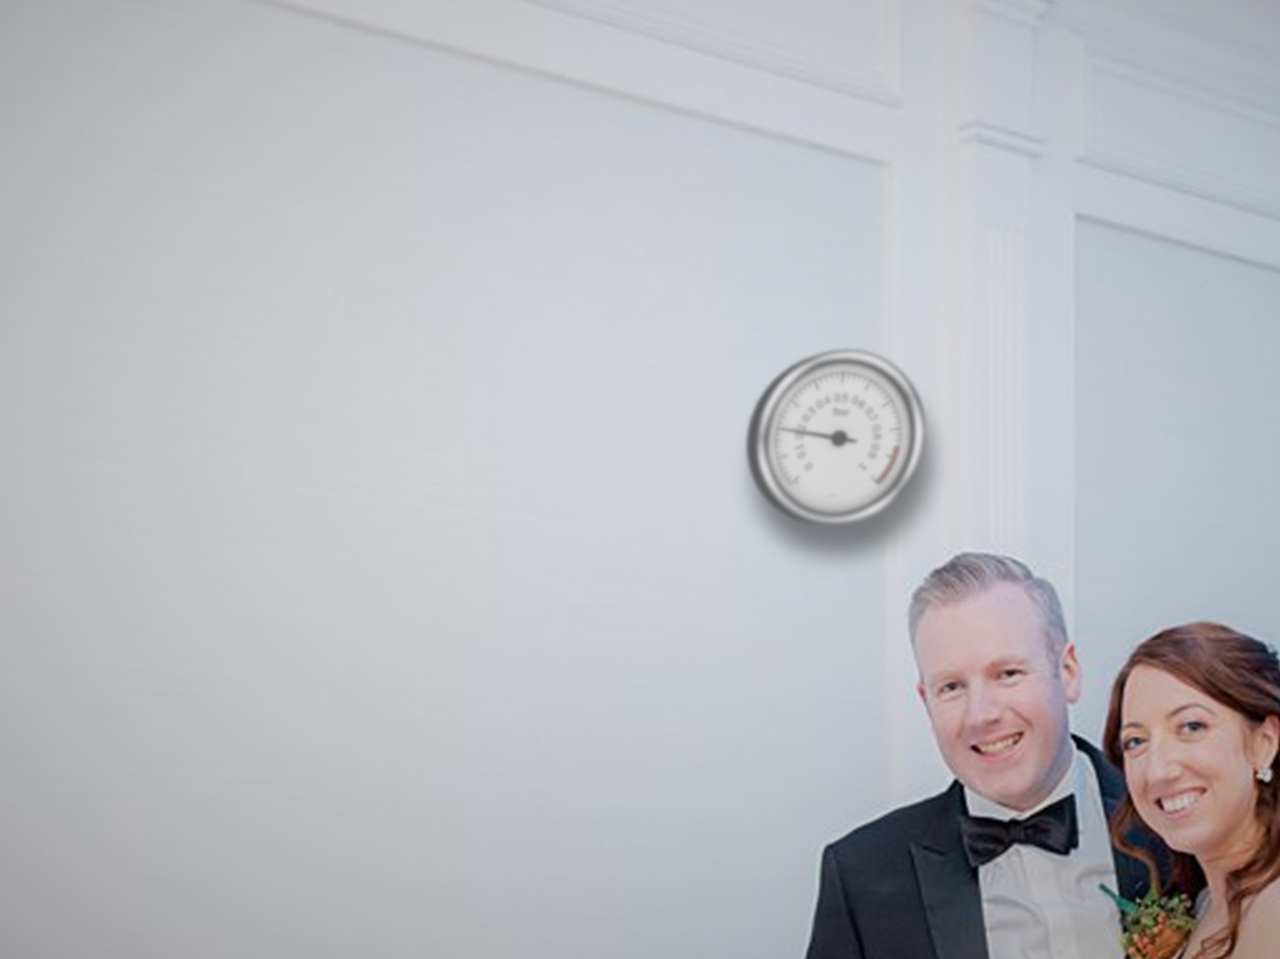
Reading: **0.2** bar
